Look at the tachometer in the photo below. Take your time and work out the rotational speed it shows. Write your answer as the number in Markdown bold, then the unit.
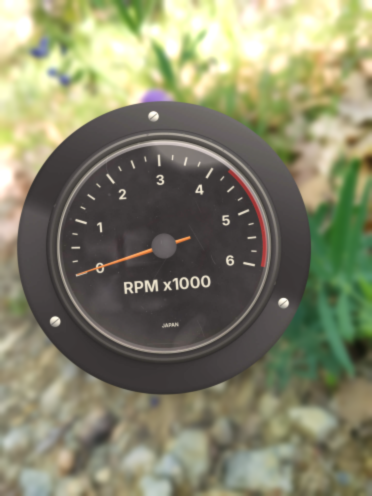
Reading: **0** rpm
